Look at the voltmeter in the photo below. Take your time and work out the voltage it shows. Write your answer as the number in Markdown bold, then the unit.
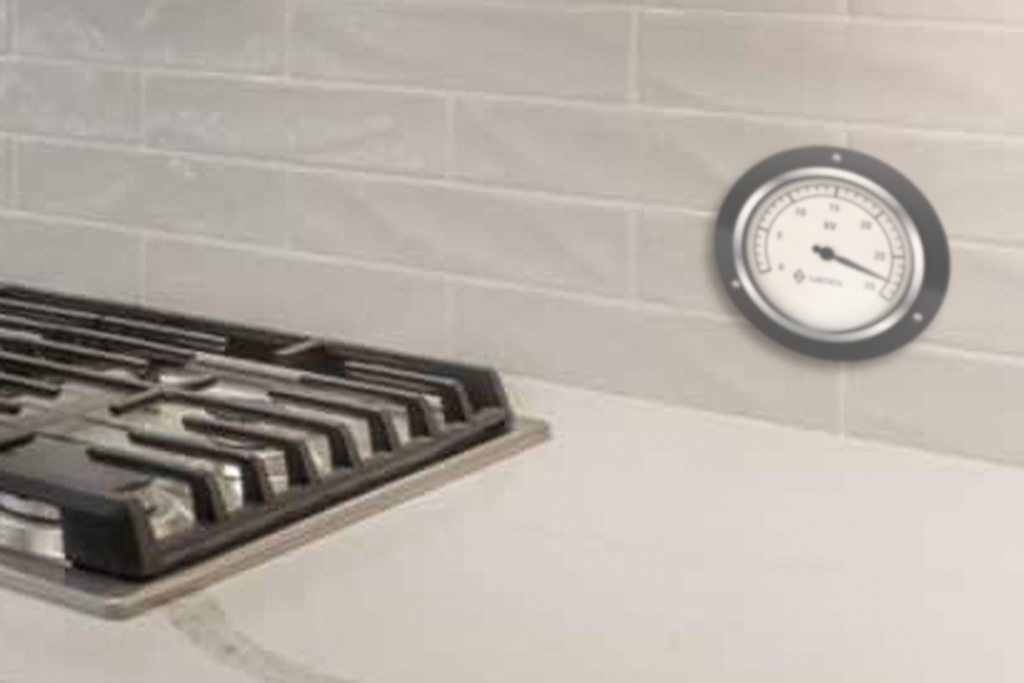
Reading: **28** kV
